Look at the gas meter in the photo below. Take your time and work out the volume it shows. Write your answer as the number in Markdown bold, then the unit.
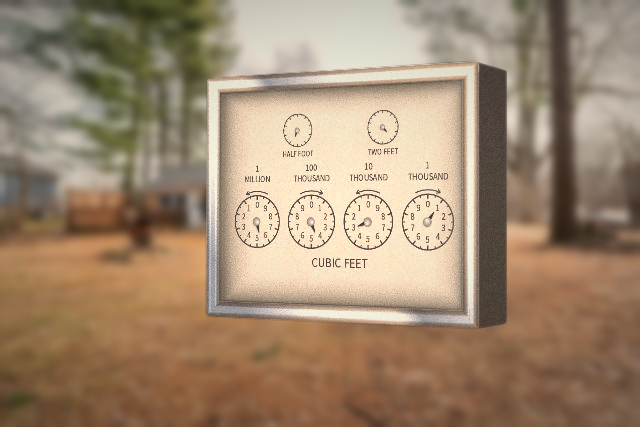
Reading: **543100** ft³
